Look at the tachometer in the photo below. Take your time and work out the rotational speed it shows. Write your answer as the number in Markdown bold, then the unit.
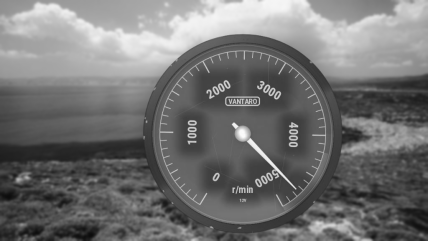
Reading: **4750** rpm
